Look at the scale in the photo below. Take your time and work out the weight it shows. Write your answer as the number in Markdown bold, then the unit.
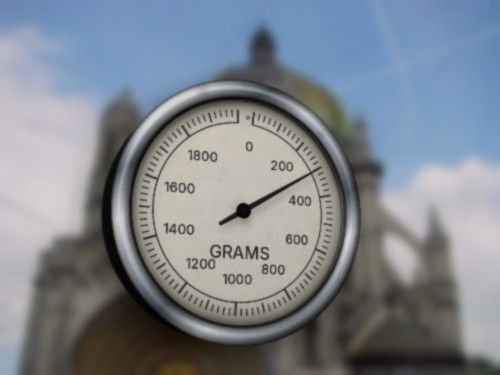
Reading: **300** g
